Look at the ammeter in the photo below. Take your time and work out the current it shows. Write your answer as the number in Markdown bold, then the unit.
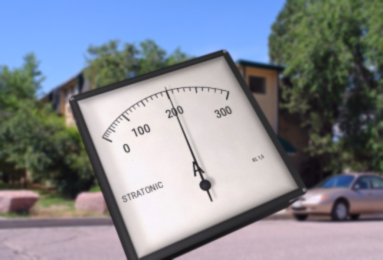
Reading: **200** A
